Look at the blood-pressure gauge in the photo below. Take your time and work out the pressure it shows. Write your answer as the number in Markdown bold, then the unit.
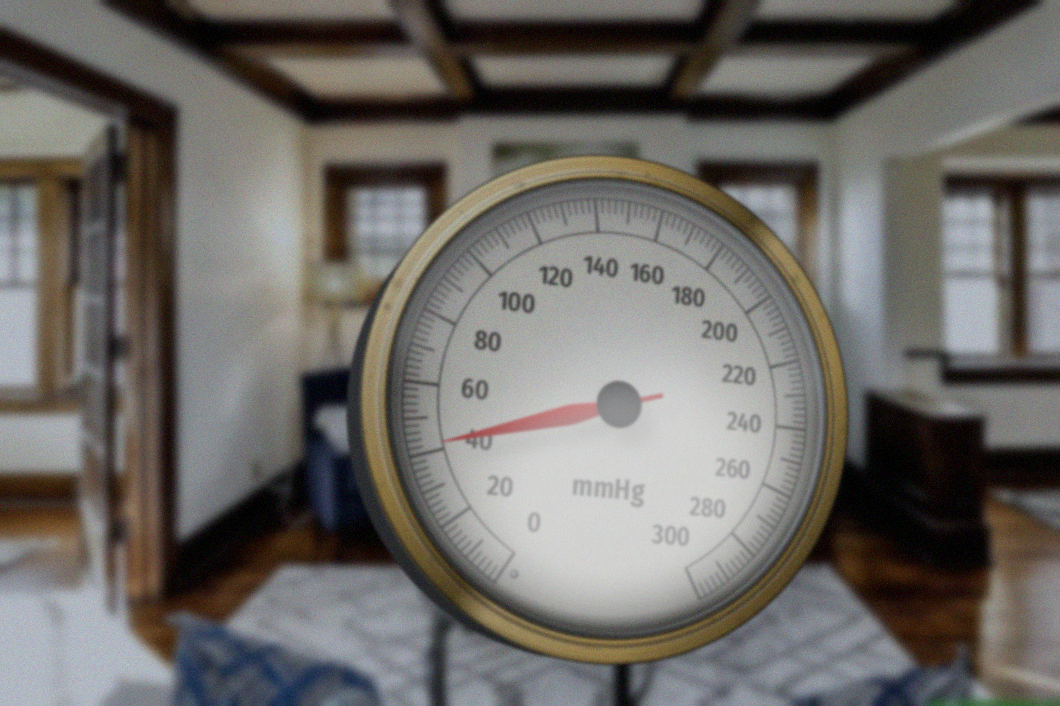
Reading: **42** mmHg
